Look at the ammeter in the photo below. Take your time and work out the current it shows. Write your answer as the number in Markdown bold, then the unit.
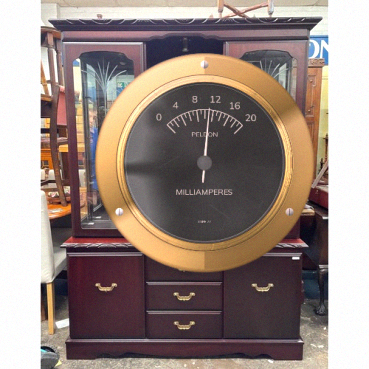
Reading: **11** mA
